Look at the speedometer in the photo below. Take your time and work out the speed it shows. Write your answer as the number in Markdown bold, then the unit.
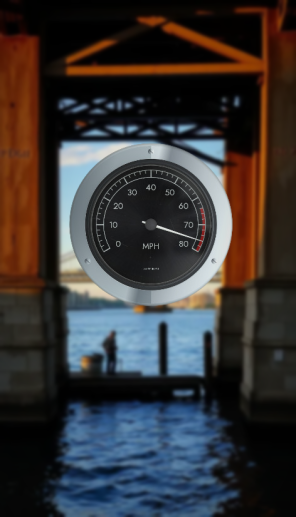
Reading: **76** mph
